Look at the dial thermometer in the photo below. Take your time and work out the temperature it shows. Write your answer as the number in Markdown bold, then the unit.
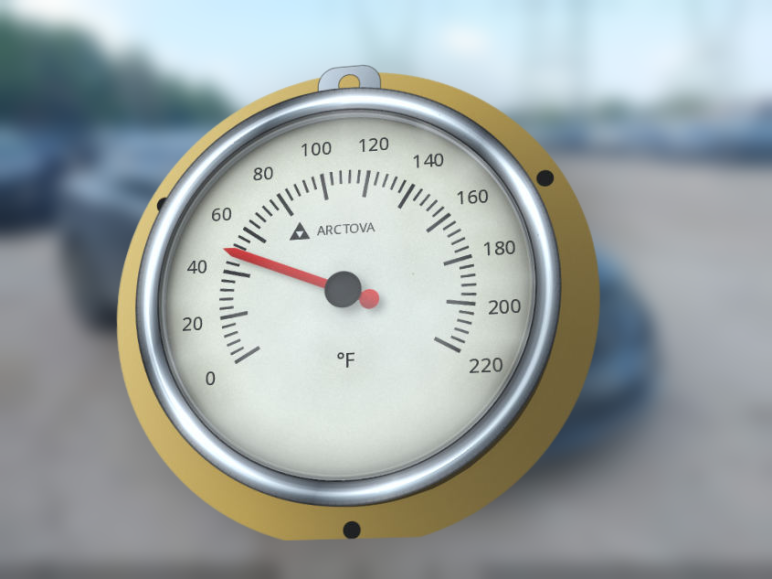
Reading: **48** °F
